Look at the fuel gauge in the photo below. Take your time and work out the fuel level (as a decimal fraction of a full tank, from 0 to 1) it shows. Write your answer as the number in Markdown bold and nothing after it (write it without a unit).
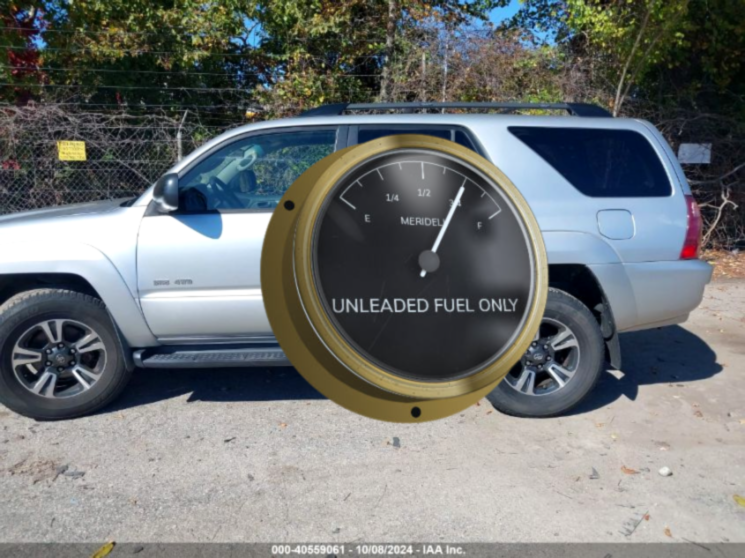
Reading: **0.75**
